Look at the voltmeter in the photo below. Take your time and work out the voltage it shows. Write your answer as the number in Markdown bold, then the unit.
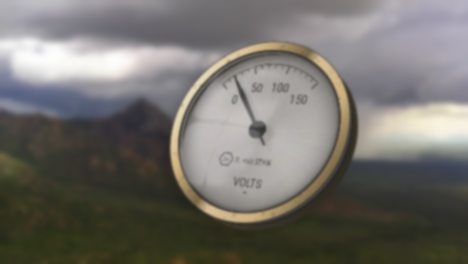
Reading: **20** V
